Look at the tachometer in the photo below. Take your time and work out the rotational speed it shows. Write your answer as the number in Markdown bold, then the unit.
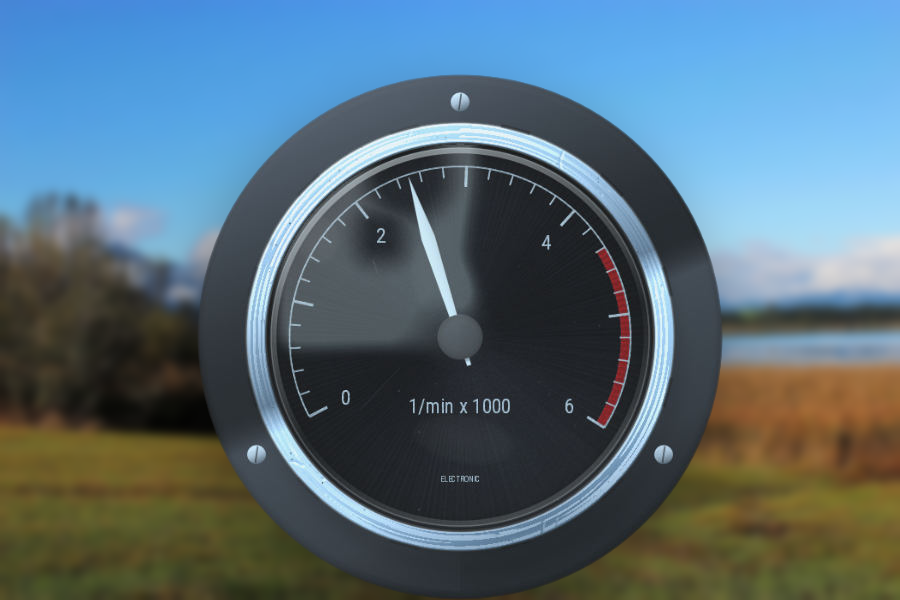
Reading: **2500** rpm
